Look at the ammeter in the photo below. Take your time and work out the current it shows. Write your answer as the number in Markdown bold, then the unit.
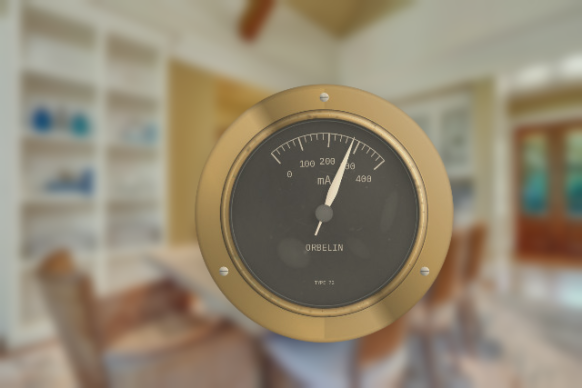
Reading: **280** mA
